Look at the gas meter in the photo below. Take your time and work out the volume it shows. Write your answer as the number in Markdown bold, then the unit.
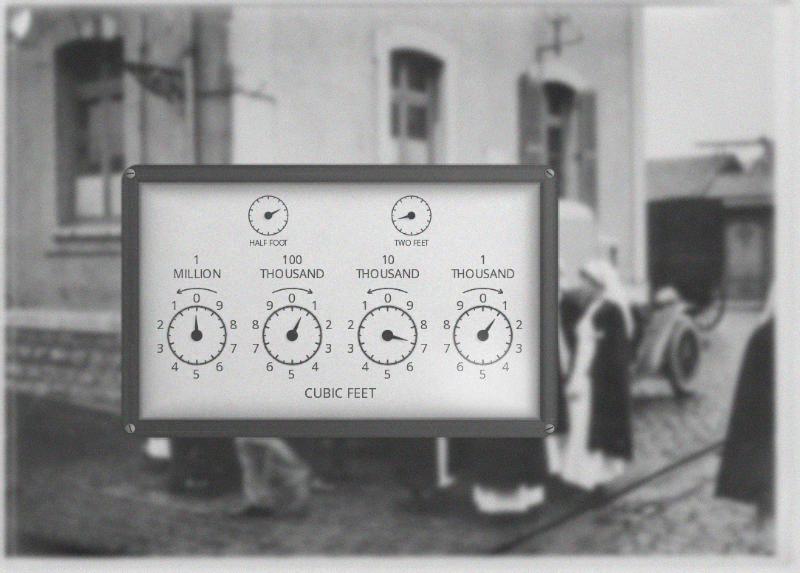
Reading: **7100** ft³
